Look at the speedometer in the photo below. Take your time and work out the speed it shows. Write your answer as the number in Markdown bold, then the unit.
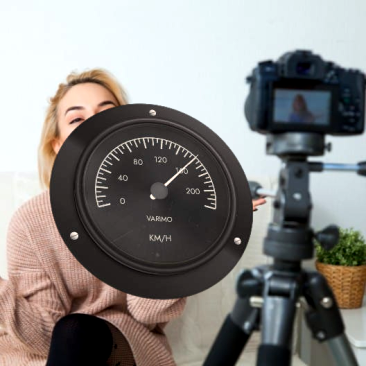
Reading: **160** km/h
